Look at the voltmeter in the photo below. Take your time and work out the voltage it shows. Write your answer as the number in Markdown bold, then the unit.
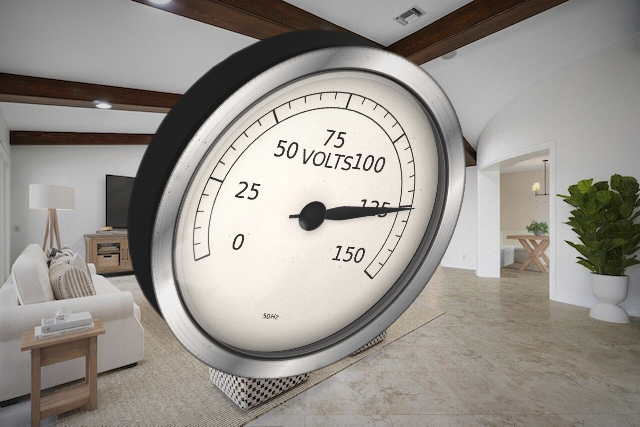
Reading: **125** V
